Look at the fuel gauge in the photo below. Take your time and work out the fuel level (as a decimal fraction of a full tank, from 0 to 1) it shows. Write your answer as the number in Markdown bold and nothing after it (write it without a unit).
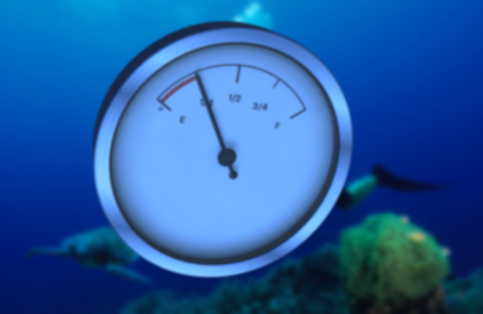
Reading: **0.25**
